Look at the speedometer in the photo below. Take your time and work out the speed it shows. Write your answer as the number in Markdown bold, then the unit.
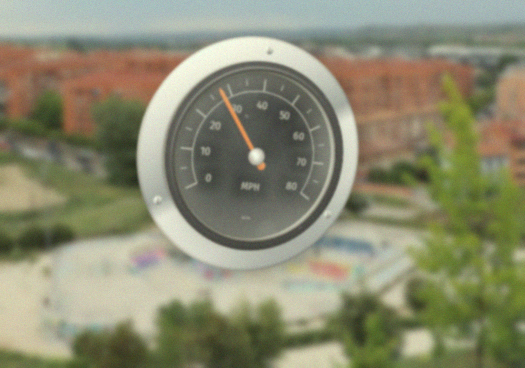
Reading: **27.5** mph
